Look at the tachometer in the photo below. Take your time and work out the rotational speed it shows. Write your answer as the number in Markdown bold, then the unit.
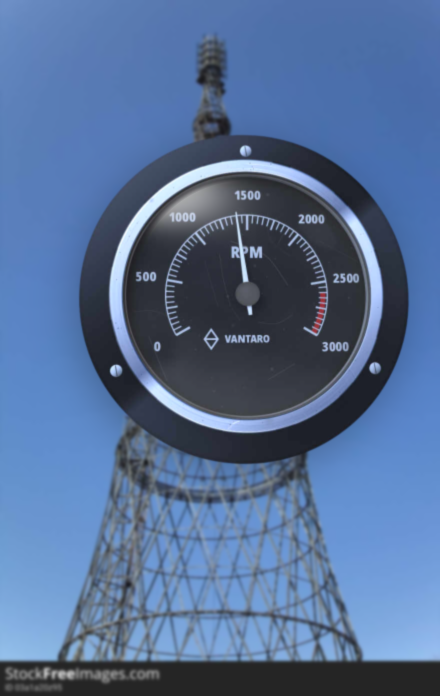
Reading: **1400** rpm
